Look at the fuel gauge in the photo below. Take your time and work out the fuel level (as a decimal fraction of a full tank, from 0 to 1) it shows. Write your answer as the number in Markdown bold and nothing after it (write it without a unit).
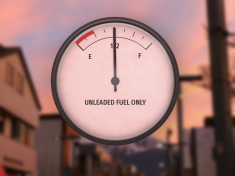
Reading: **0.5**
